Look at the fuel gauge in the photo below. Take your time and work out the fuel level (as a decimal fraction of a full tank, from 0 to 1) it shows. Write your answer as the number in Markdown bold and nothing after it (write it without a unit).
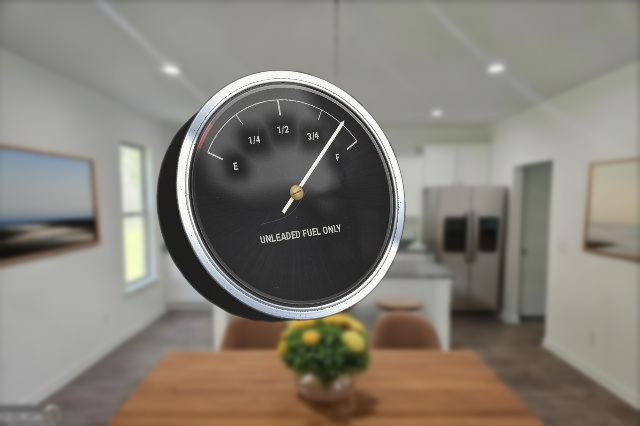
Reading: **0.875**
